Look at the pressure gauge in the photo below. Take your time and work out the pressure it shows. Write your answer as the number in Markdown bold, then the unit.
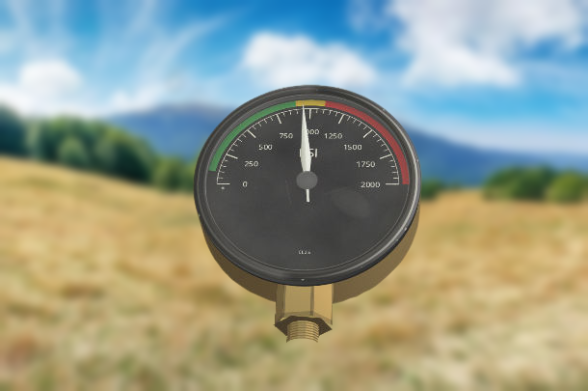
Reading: **950** psi
